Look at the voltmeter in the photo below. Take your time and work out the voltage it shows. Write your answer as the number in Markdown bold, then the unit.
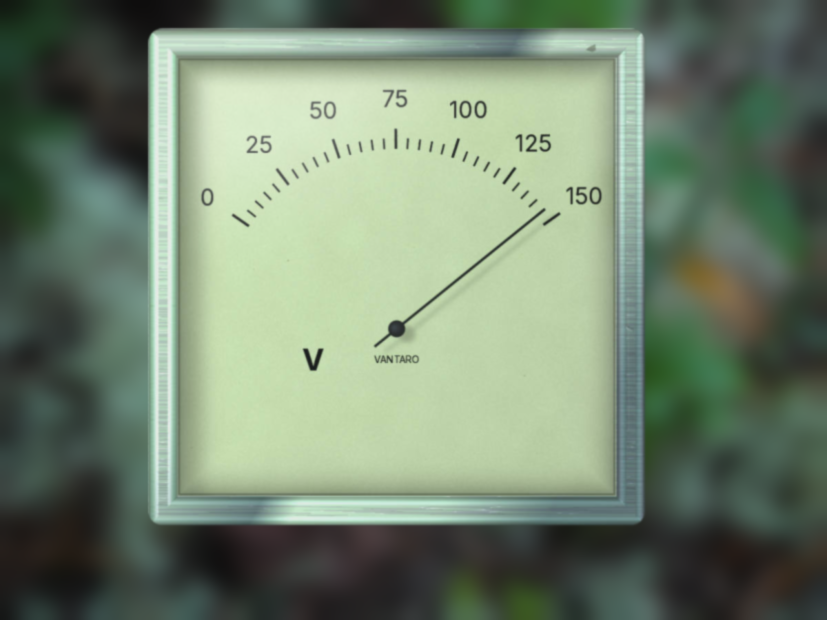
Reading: **145** V
